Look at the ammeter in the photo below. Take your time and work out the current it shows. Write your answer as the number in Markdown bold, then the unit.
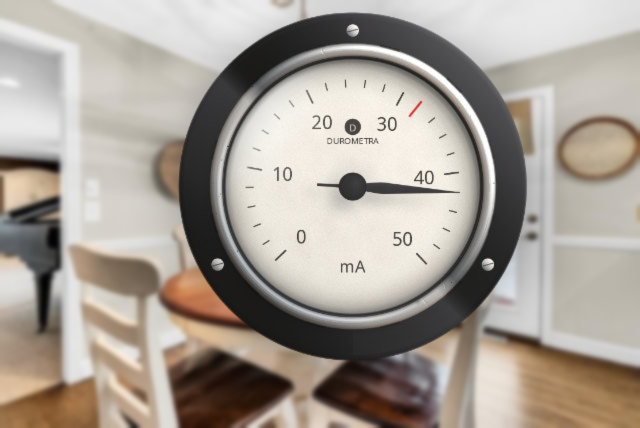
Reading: **42** mA
